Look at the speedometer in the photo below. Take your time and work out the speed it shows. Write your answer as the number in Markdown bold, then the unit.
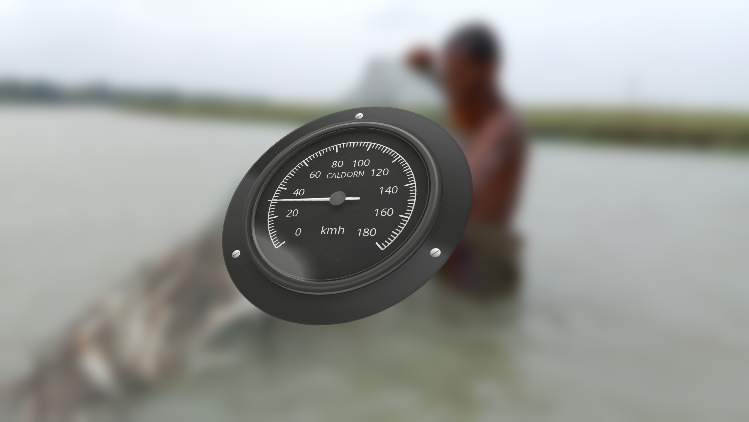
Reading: **30** km/h
